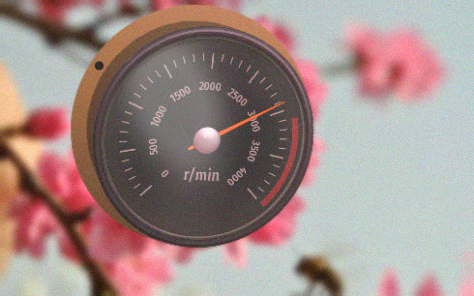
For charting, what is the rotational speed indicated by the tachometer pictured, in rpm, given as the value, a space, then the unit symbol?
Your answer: 2900 rpm
